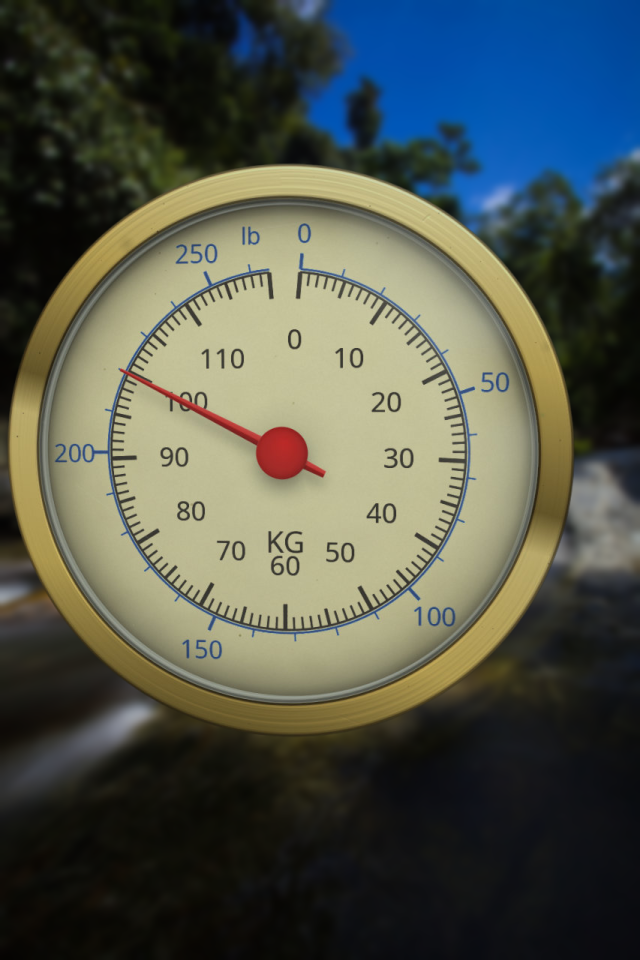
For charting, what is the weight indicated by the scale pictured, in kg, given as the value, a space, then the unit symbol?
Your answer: 100 kg
